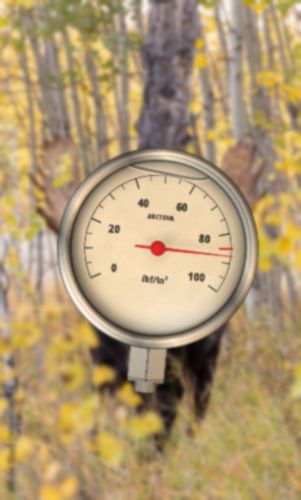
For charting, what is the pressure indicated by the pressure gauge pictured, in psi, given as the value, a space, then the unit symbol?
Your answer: 87.5 psi
